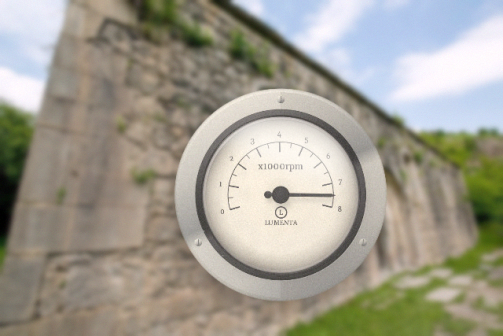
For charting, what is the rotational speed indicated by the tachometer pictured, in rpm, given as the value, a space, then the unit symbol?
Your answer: 7500 rpm
